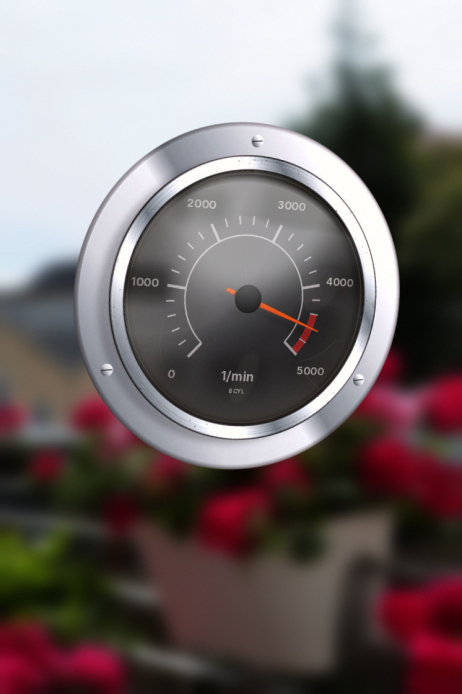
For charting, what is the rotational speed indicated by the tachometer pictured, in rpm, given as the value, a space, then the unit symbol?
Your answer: 4600 rpm
